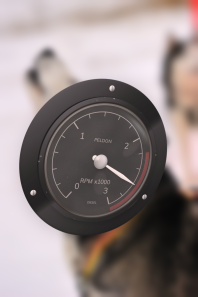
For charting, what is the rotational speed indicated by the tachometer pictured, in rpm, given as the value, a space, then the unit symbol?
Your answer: 2600 rpm
